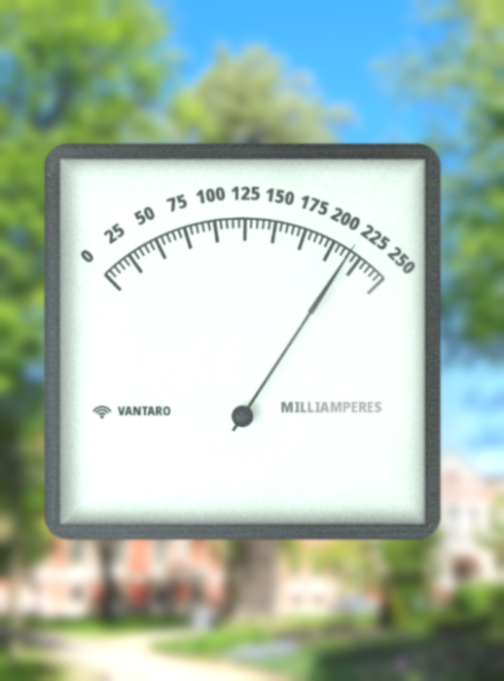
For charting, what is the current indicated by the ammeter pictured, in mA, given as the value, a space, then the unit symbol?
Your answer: 215 mA
